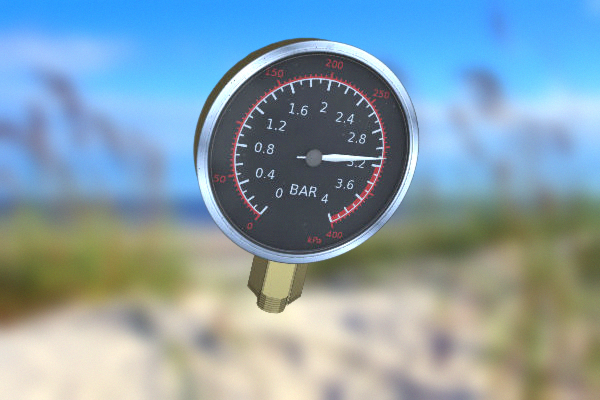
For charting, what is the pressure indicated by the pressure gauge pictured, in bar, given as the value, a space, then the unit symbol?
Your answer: 3.1 bar
